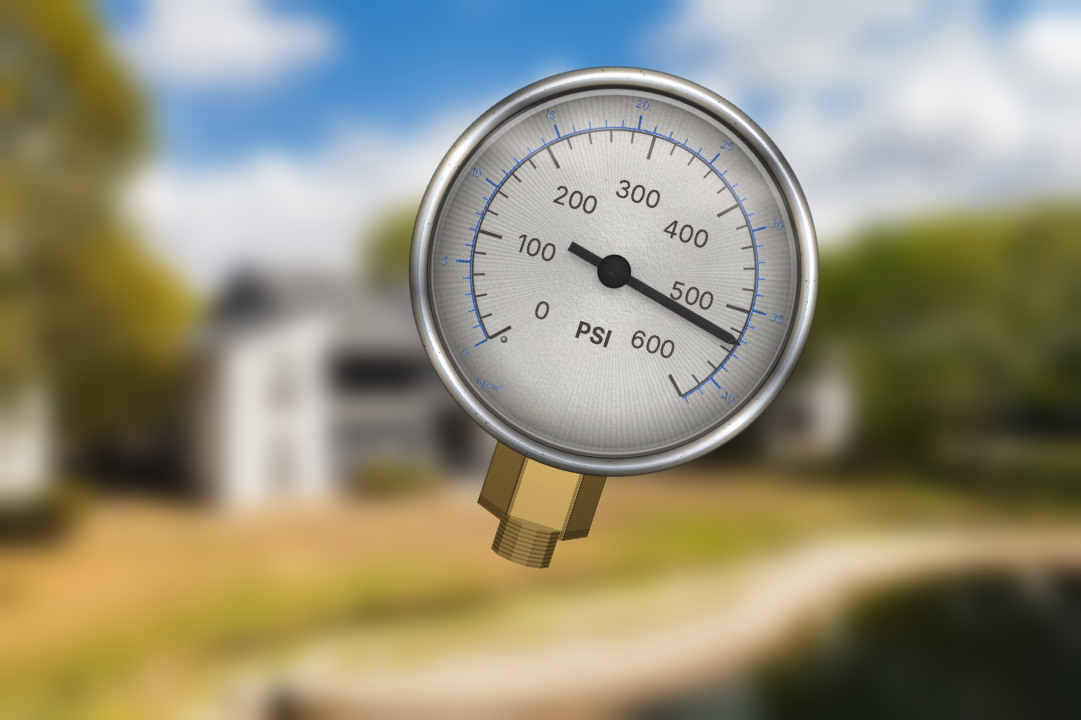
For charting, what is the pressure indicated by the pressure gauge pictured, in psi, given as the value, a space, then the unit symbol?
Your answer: 530 psi
